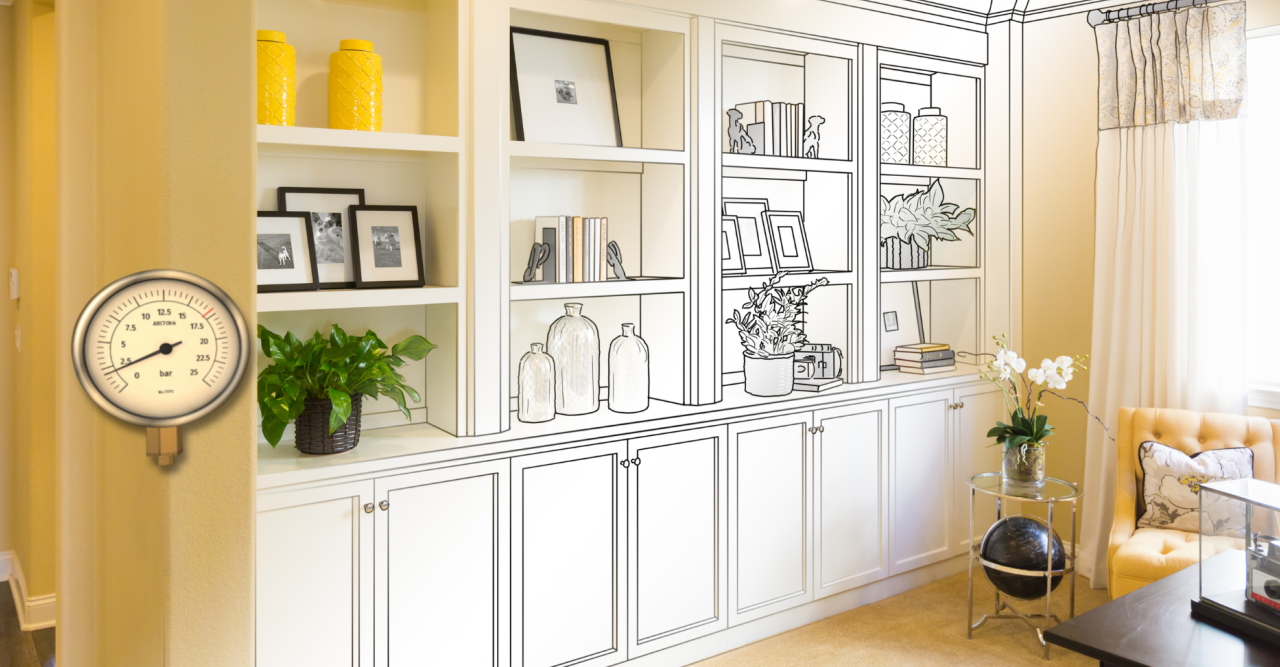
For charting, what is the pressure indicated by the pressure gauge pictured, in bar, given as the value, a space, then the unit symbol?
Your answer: 2 bar
